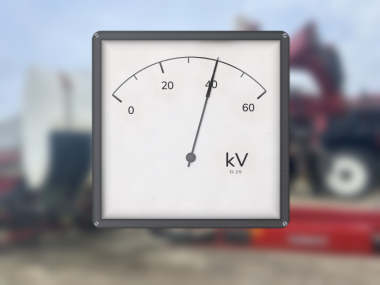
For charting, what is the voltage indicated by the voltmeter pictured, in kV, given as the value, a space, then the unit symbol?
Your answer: 40 kV
